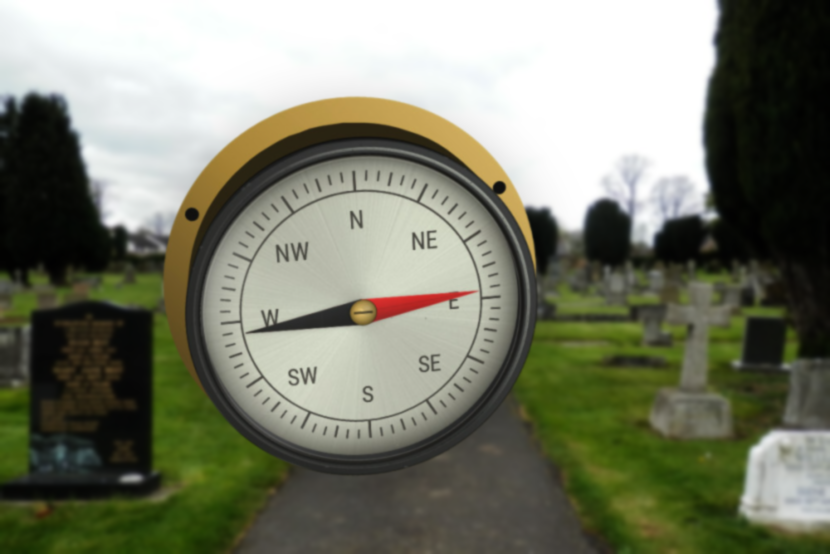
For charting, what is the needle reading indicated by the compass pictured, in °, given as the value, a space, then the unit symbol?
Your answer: 85 °
